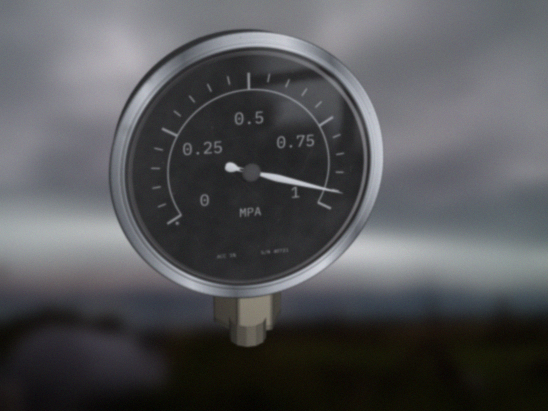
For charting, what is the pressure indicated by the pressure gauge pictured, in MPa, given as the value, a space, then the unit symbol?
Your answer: 0.95 MPa
